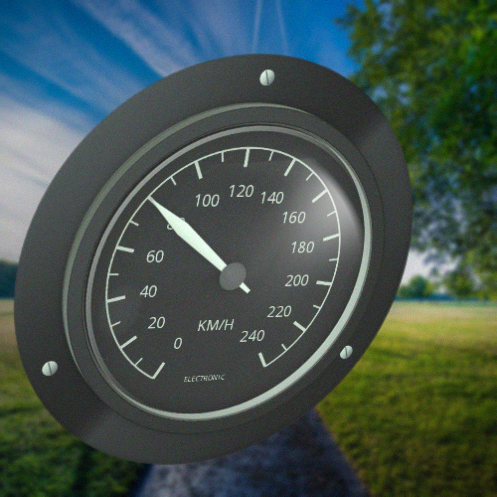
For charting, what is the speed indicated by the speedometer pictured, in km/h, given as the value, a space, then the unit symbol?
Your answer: 80 km/h
